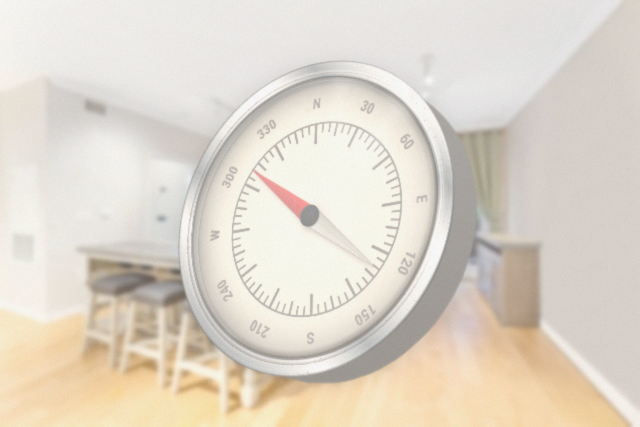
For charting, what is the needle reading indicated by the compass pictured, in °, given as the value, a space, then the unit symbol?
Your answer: 310 °
